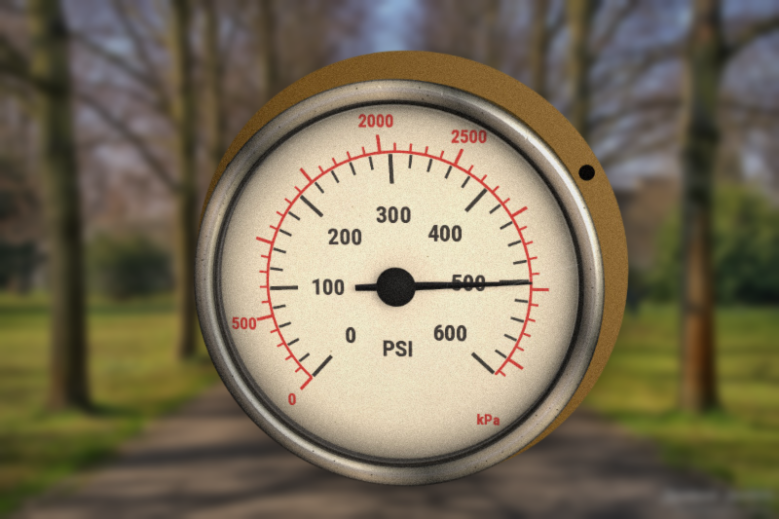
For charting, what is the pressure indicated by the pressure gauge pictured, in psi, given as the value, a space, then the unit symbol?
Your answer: 500 psi
